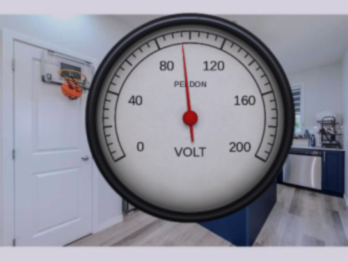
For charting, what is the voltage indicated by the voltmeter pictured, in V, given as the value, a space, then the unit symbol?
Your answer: 95 V
